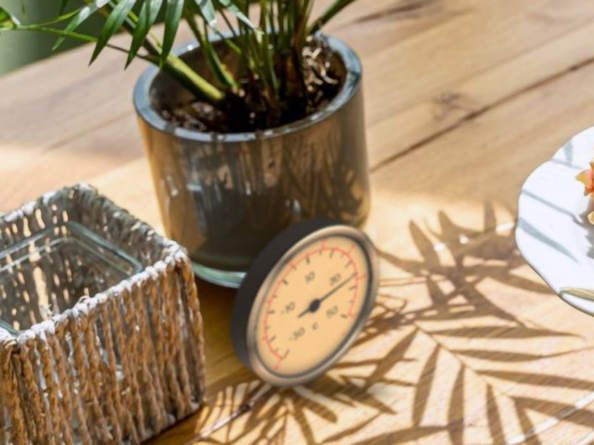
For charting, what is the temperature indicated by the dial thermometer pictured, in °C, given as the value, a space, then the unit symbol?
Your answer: 35 °C
